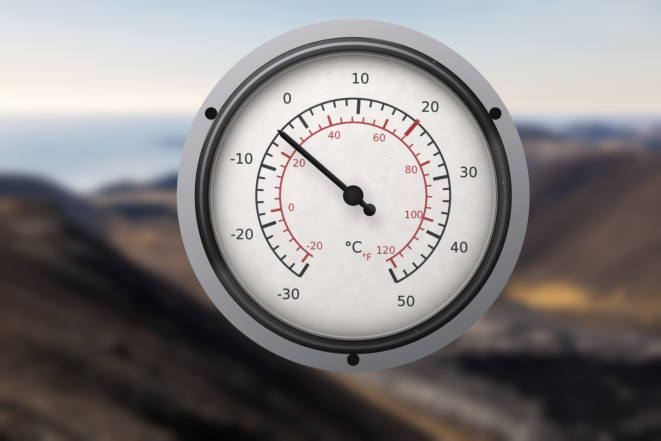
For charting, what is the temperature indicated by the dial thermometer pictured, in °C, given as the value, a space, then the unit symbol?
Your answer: -4 °C
